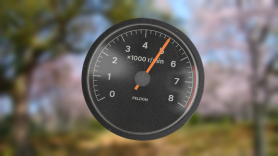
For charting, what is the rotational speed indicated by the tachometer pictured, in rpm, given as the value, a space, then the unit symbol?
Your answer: 5000 rpm
